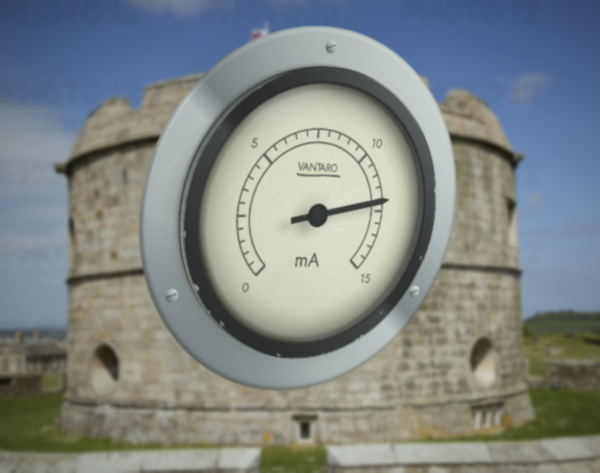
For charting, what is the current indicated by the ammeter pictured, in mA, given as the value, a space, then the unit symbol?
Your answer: 12 mA
